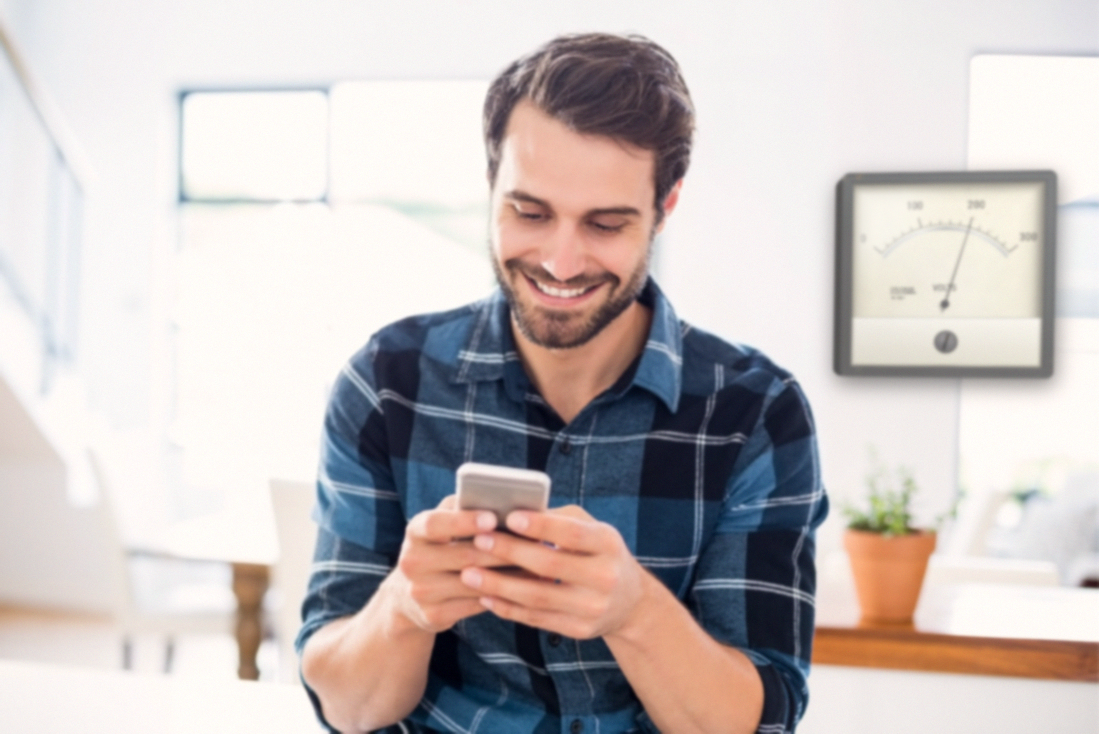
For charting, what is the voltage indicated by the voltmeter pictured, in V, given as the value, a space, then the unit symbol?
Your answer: 200 V
